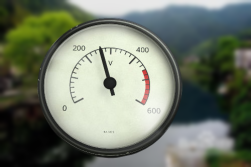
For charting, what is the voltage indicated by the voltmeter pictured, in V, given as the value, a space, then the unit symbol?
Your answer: 260 V
